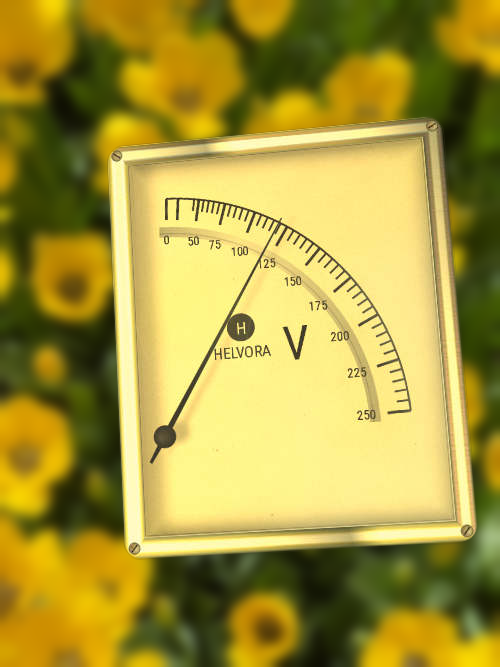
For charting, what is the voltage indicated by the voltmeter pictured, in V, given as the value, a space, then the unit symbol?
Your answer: 120 V
